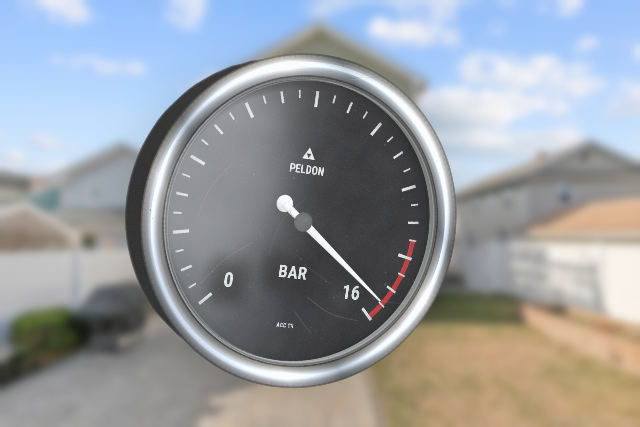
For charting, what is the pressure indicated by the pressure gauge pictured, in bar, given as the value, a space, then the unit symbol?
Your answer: 15.5 bar
